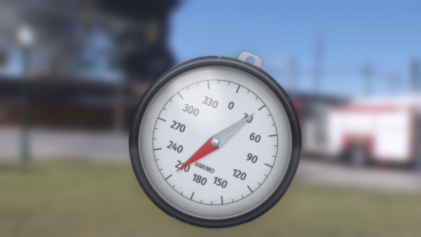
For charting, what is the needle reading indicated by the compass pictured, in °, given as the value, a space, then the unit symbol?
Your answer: 210 °
